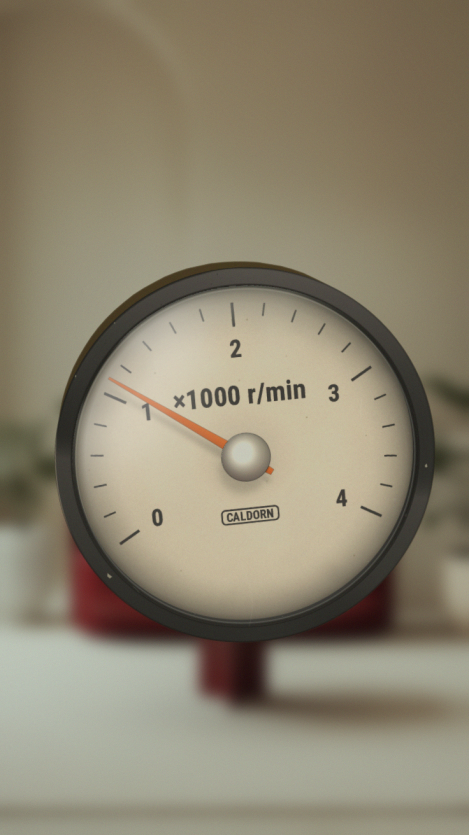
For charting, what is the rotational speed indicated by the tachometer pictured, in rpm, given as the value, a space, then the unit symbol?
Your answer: 1100 rpm
